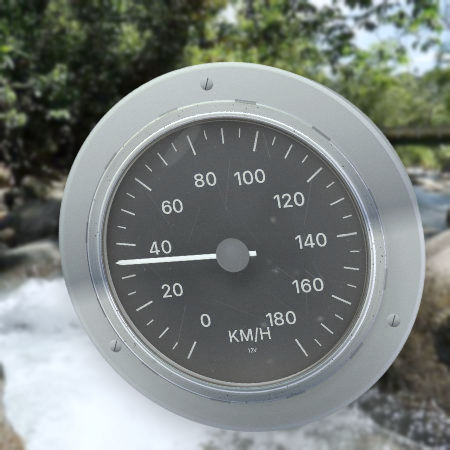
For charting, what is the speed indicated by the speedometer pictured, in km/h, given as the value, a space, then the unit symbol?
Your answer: 35 km/h
